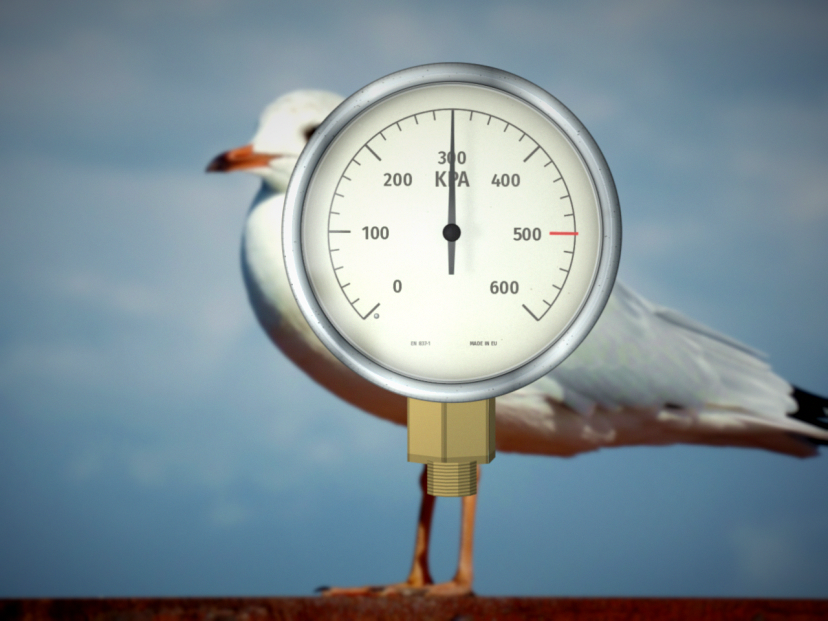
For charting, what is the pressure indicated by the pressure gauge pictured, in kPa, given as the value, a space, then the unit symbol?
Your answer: 300 kPa
